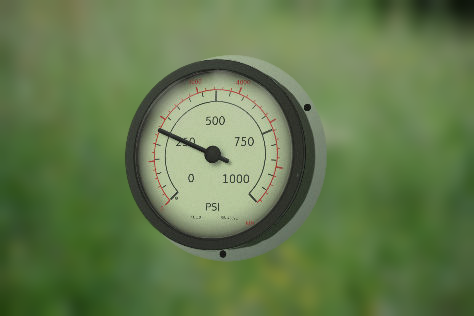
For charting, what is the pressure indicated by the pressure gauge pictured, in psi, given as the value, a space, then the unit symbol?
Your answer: 250 psi
